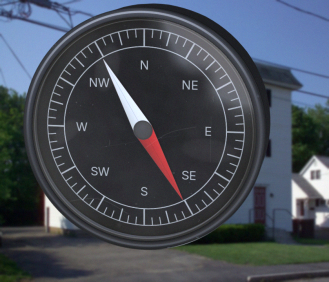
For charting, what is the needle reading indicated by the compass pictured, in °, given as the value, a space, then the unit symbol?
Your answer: 150 °
